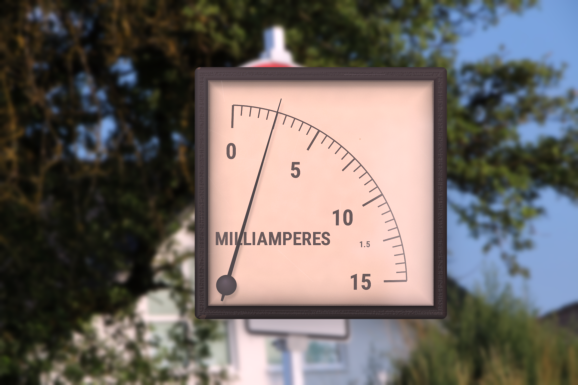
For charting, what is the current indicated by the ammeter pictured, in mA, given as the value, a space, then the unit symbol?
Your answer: 2.5 mA
